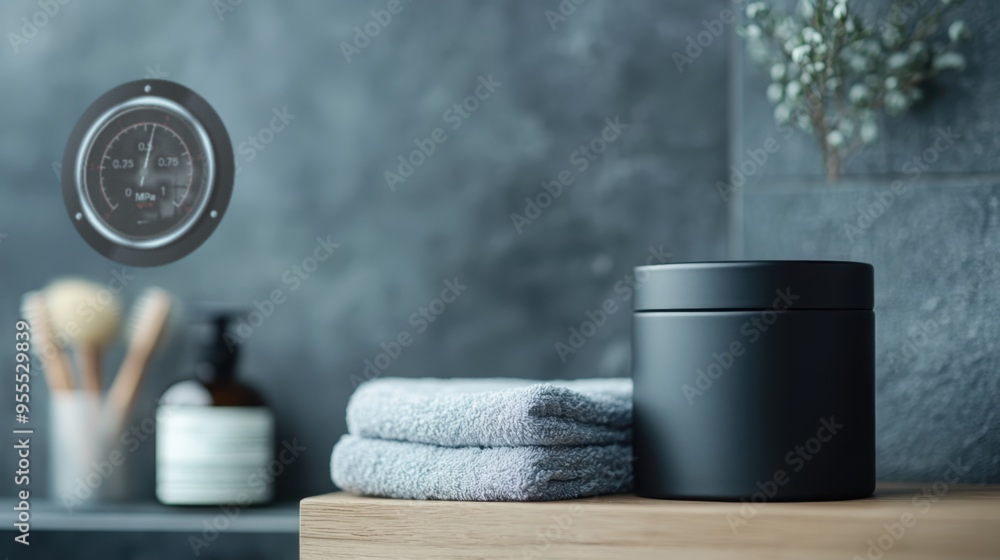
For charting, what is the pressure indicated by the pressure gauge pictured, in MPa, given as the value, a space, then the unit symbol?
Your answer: 0.55 MPa
